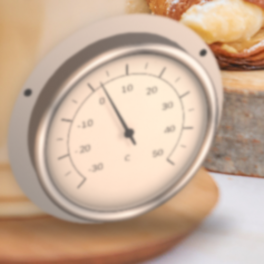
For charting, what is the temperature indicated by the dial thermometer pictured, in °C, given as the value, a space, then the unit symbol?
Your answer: 2.5 °C
